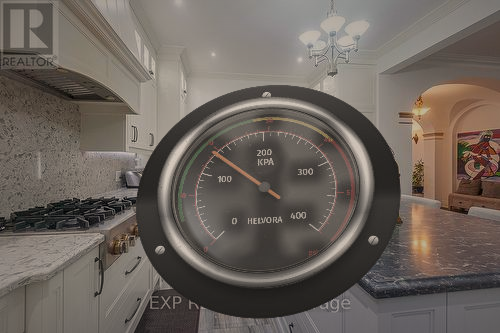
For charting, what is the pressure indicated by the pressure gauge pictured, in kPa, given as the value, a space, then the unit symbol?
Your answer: 130 kPa
